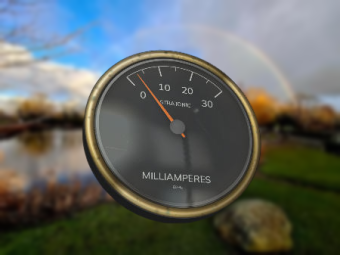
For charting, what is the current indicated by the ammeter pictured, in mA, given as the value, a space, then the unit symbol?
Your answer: 2.5 mA
